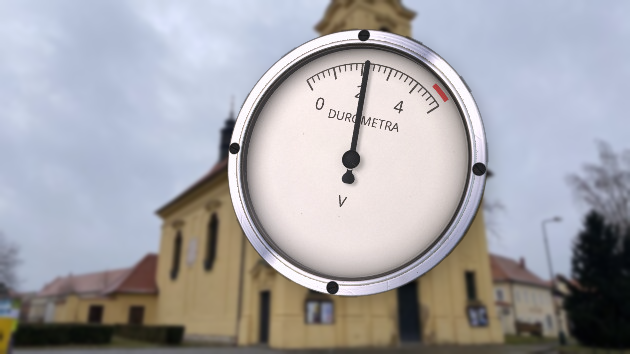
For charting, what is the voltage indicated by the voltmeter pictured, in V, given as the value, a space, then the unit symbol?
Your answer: 2.2 V
